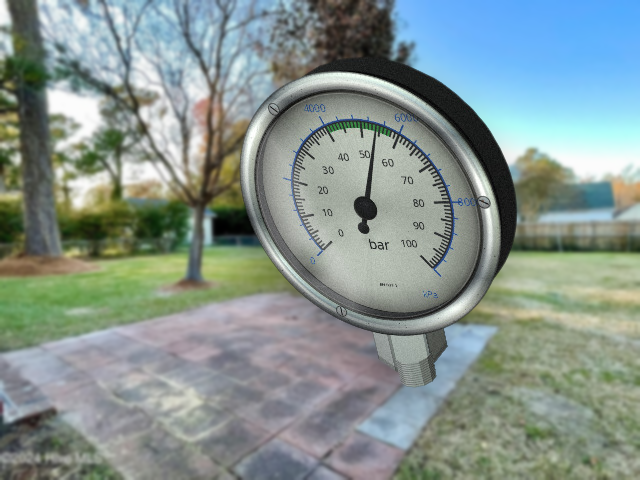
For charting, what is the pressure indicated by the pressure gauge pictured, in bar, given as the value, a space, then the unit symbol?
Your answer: 55 bar
